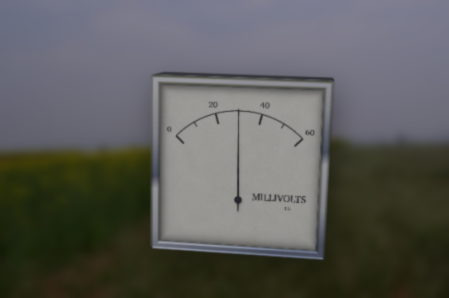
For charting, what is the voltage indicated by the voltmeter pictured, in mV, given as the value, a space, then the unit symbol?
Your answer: 30 mV
